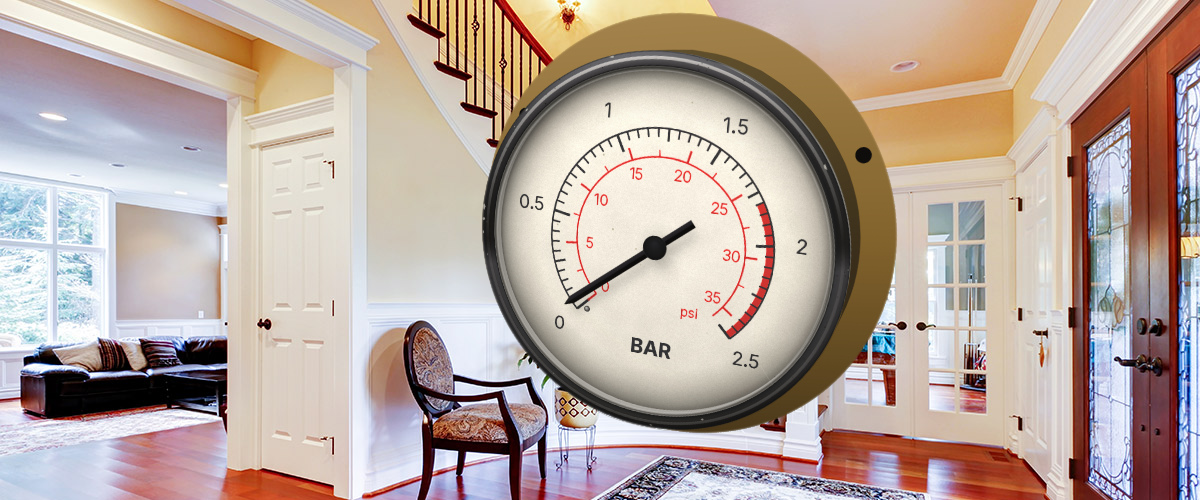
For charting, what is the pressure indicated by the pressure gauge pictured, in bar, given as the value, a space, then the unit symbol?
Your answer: 0.05 bar
